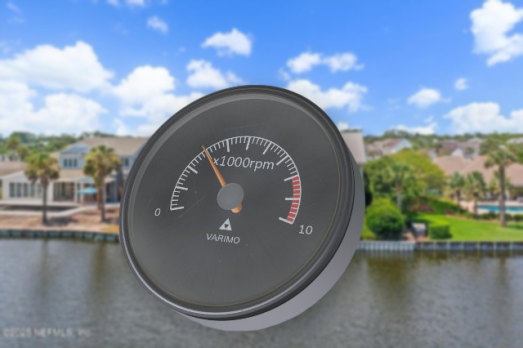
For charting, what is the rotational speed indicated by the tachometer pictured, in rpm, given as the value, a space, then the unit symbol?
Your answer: 3000 rpm
